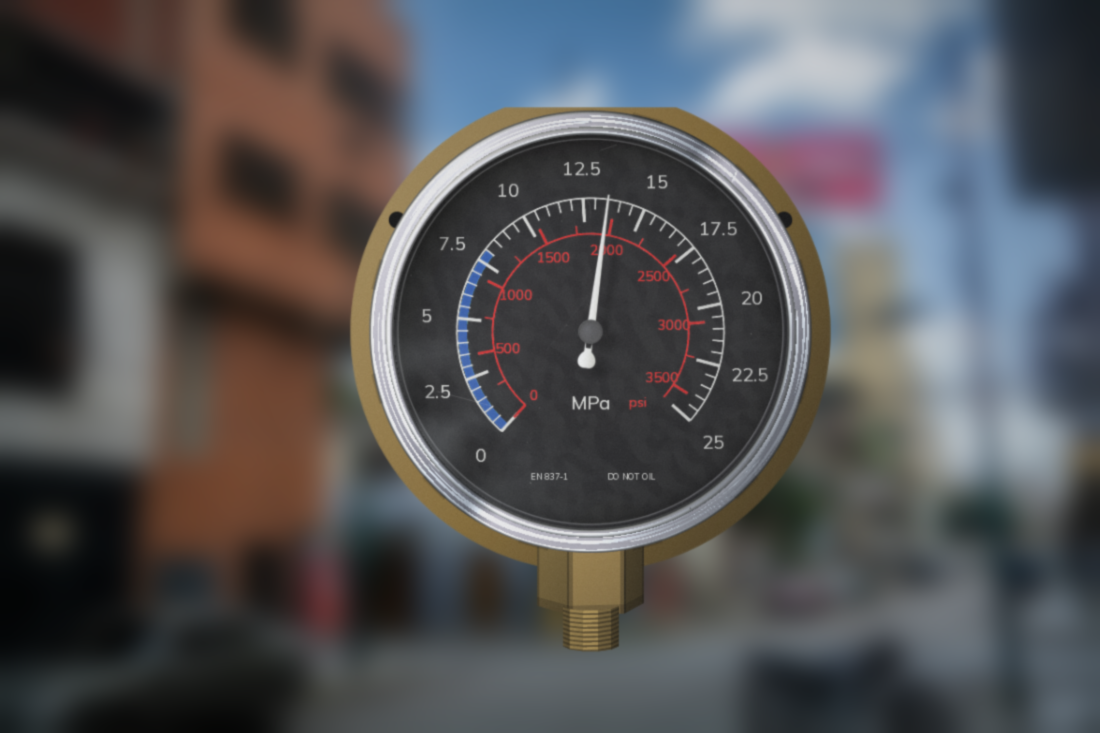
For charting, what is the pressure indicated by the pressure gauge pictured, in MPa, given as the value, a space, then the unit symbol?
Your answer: 13.5 MPa
